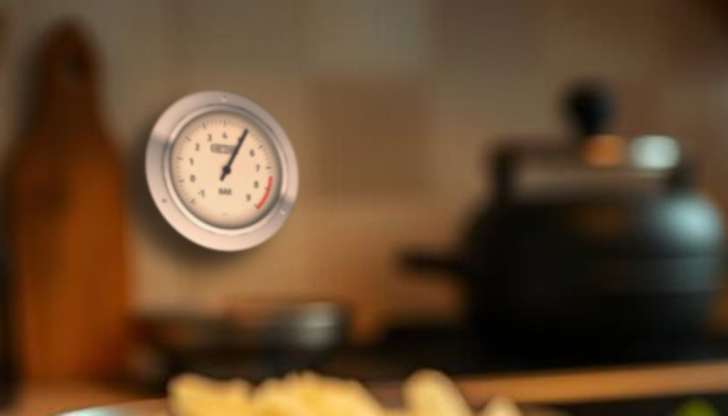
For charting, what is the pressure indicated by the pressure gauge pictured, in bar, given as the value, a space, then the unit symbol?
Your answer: 5 bar
